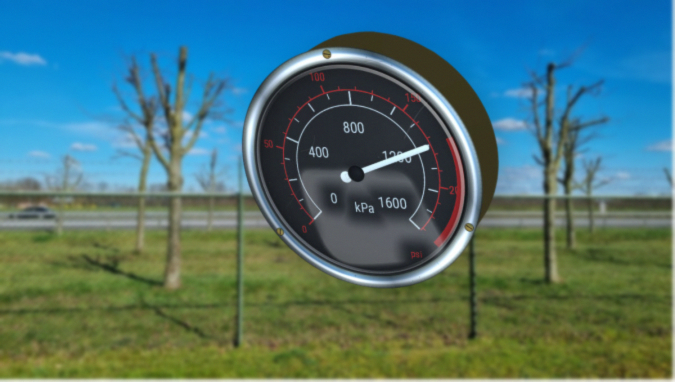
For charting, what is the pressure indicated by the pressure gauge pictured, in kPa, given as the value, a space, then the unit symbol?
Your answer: 1200 kPa
